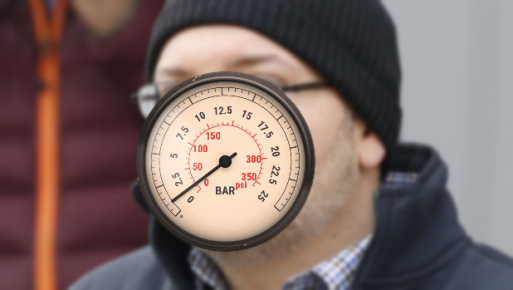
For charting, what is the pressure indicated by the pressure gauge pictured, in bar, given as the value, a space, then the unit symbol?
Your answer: 1 bar
